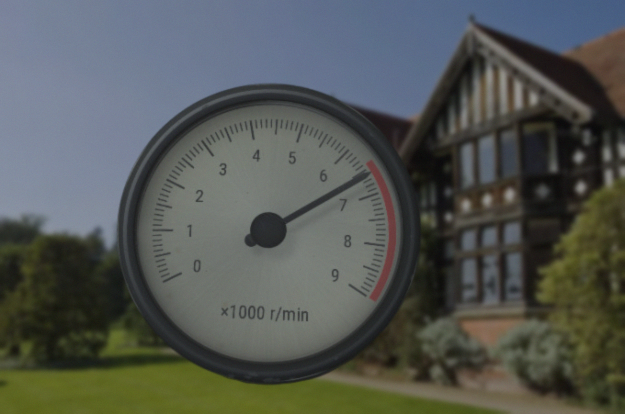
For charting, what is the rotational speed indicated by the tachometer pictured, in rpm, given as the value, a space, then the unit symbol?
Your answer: 6600 rpm
